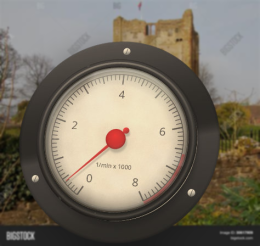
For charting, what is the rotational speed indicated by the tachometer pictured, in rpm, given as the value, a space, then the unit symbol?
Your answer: 400 rpm
